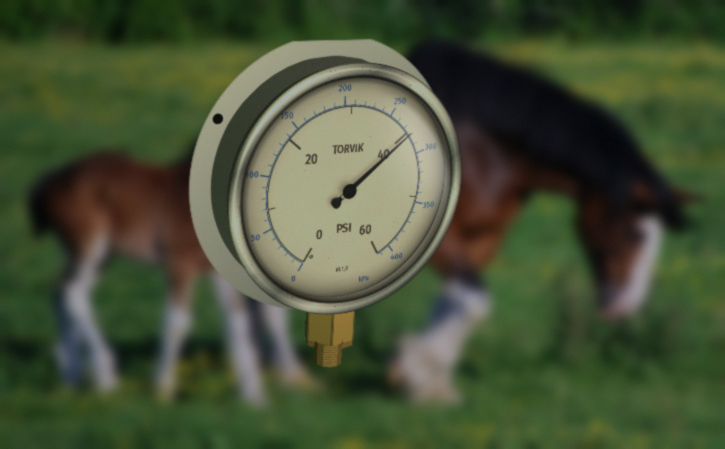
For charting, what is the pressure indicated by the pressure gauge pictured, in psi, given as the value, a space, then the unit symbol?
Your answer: 40 psi
